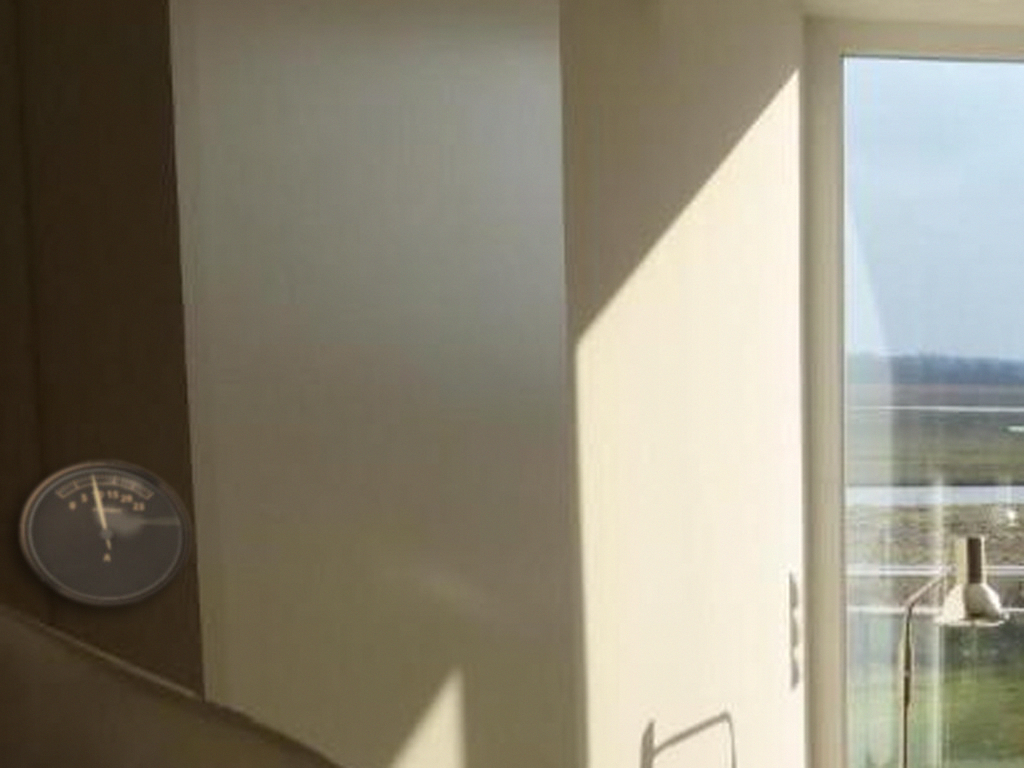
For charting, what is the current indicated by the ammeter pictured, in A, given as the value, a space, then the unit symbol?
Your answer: 10 A
